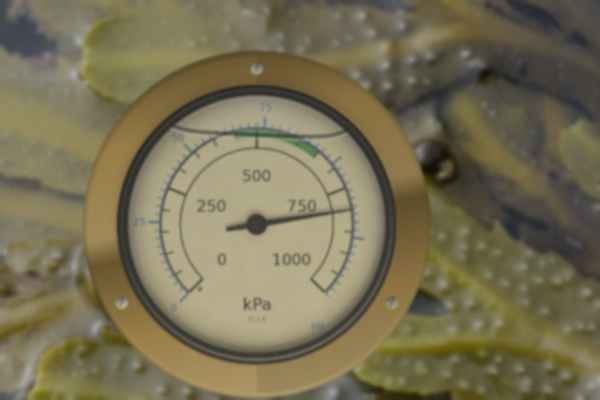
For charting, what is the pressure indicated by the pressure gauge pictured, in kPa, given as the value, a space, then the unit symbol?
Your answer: 800 kPa
